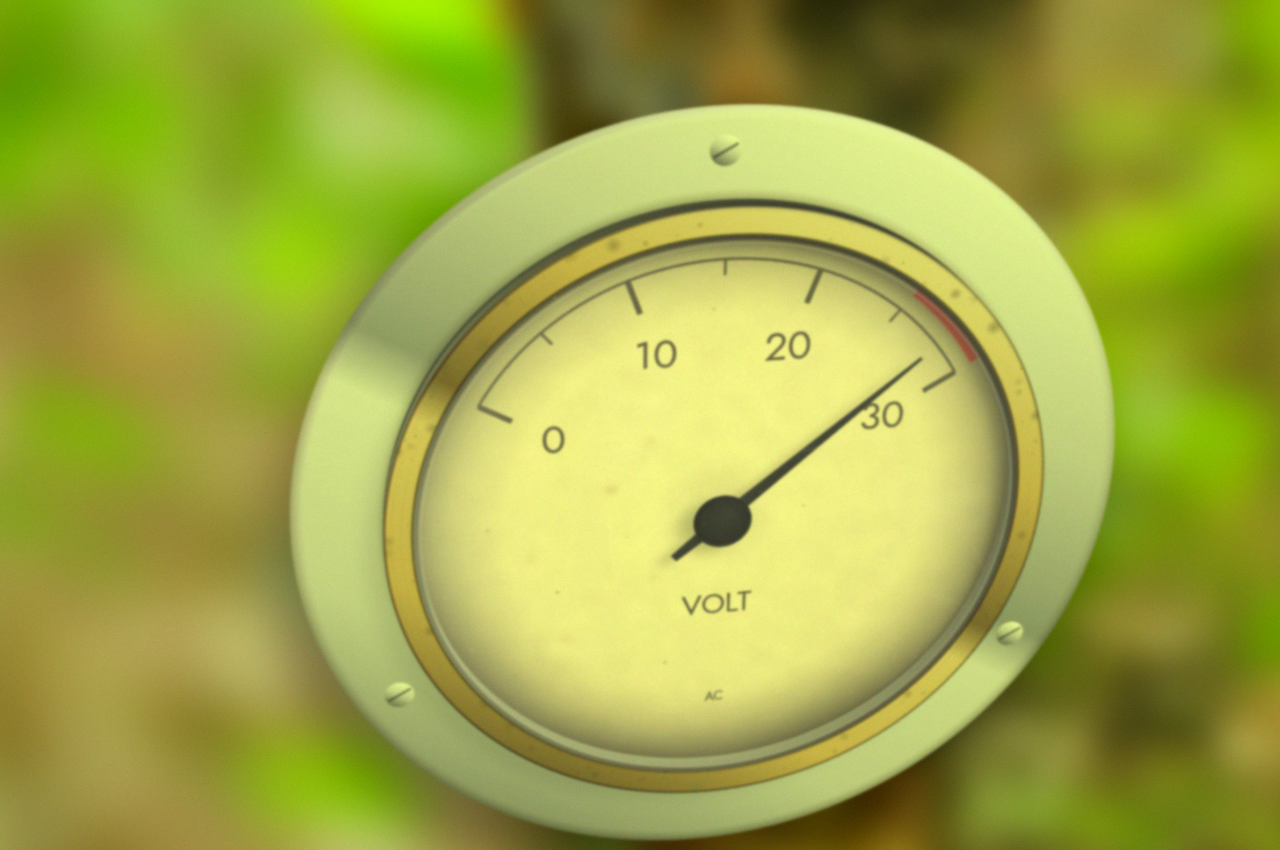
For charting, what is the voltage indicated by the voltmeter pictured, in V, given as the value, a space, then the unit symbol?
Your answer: 27.5 V
